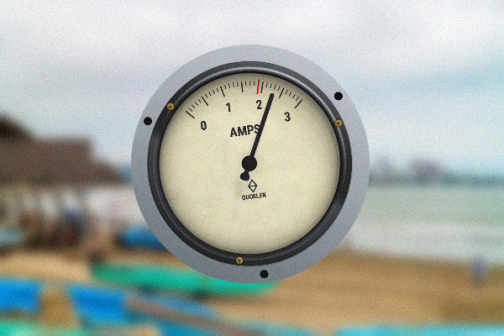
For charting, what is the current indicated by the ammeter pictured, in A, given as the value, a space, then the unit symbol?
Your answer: 2.3 A
